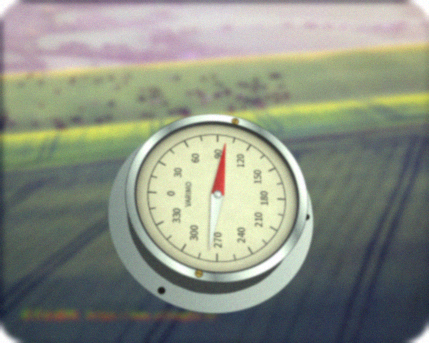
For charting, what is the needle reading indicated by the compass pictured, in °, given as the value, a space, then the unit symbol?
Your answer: 97.5 °
